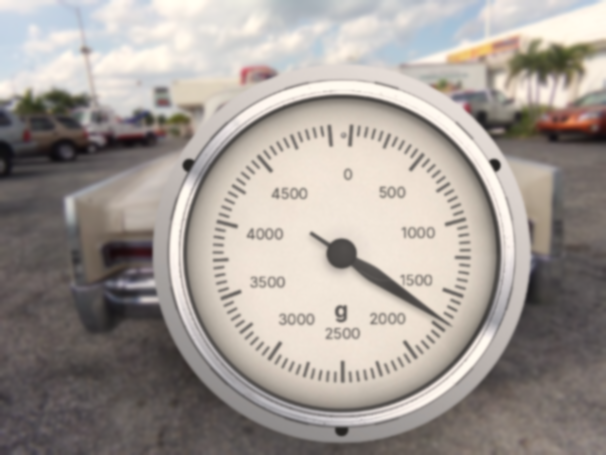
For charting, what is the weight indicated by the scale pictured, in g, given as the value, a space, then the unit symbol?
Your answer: 1700 g
